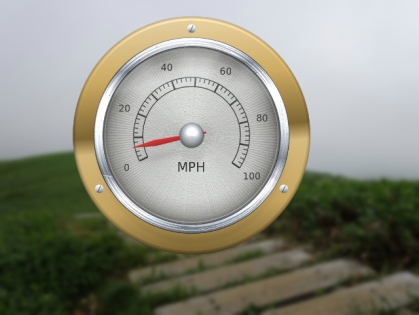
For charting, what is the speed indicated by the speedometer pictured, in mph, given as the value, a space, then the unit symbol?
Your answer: 6 mph
